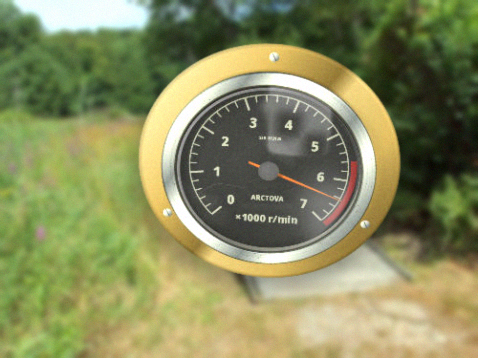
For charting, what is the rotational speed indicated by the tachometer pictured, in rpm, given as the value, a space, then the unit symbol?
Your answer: 6400 rpm
